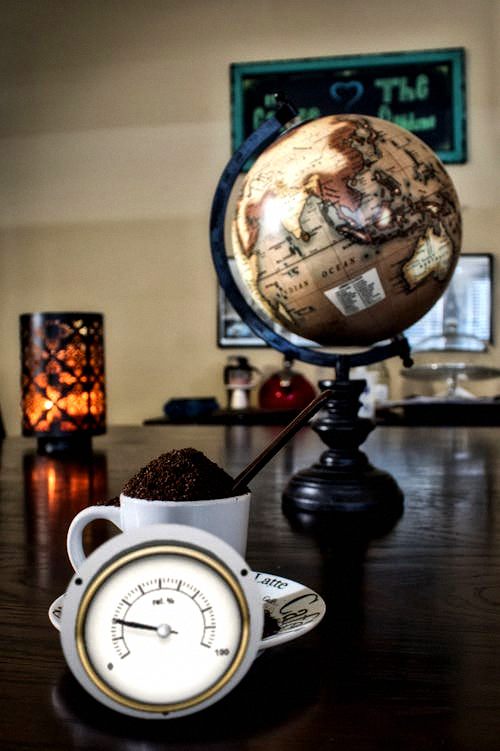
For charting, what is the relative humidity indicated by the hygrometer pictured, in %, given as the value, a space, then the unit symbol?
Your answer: 20 %
